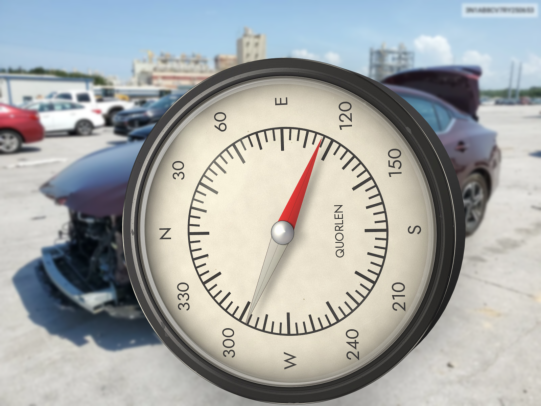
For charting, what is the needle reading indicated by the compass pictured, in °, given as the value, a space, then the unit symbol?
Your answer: 115 °
